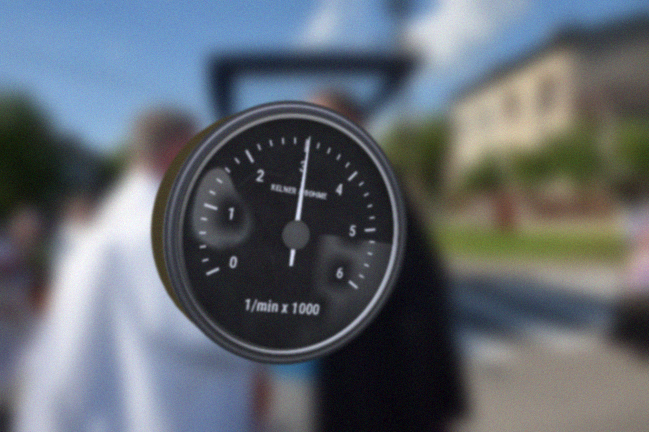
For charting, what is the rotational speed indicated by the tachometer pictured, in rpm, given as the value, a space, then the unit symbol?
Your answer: 3000 rpm
